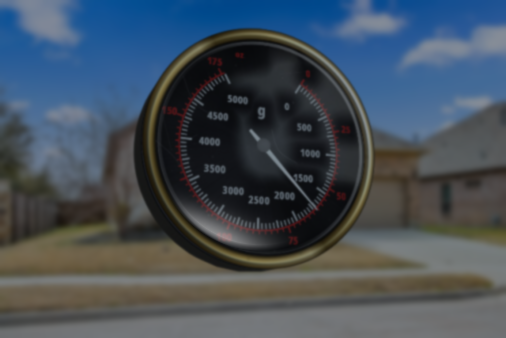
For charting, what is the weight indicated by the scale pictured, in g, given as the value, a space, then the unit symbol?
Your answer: 1750 g
